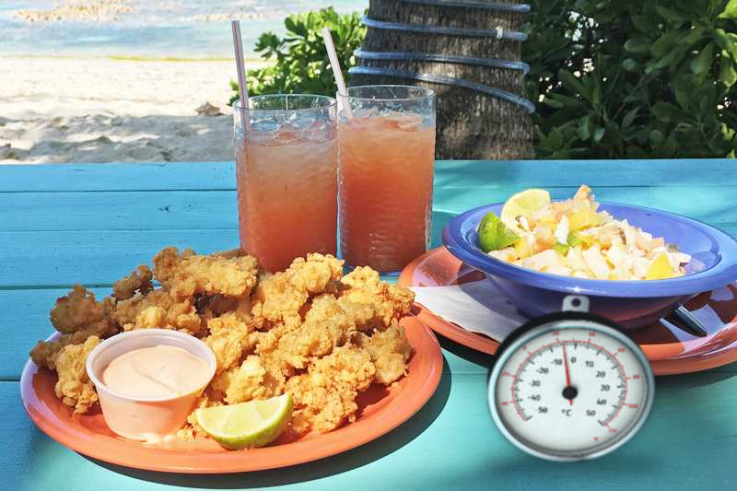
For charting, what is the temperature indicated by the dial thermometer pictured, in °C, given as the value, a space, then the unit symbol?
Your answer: -5 °C
